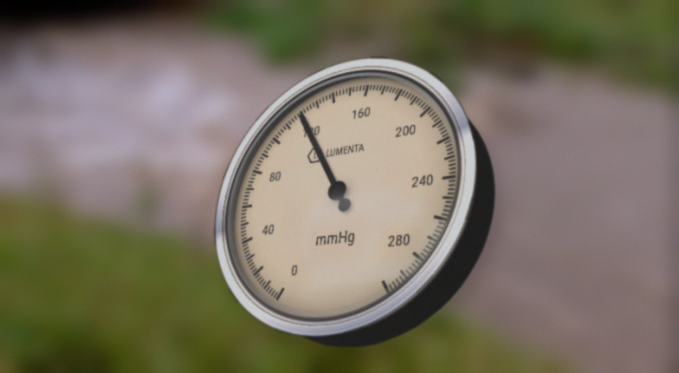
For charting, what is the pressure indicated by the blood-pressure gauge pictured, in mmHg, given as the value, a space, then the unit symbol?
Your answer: 120 mmHg
